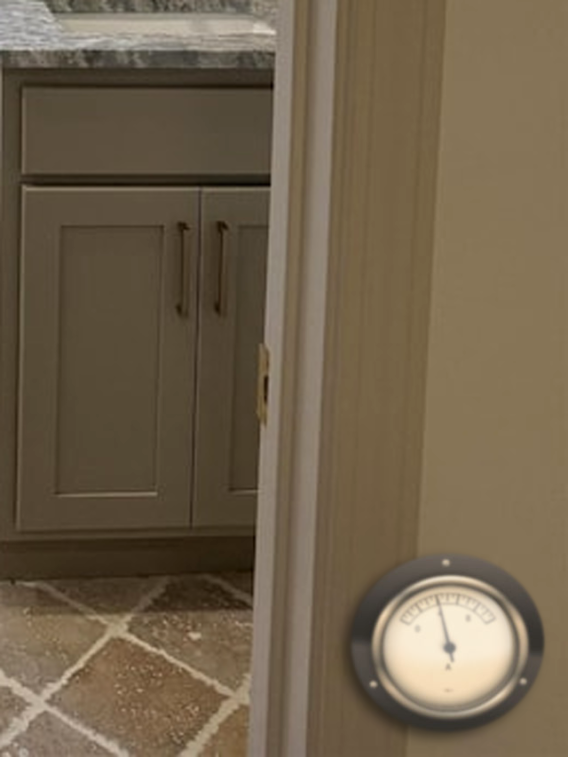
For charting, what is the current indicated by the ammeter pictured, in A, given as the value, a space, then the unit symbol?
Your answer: 4 A
